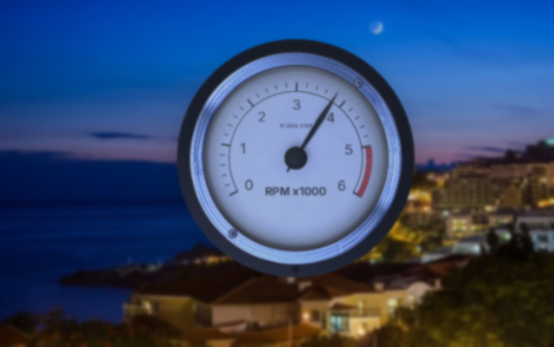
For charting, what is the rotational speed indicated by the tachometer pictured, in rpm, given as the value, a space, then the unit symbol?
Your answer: 3800 rpm
